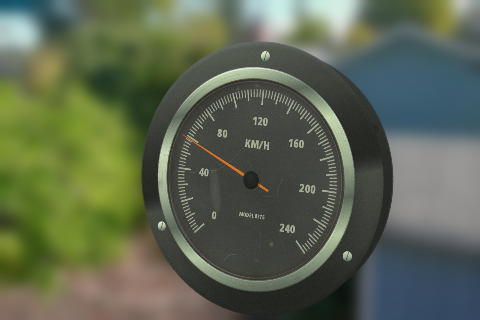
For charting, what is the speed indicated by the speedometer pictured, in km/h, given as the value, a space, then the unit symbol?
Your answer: 60 km/h
